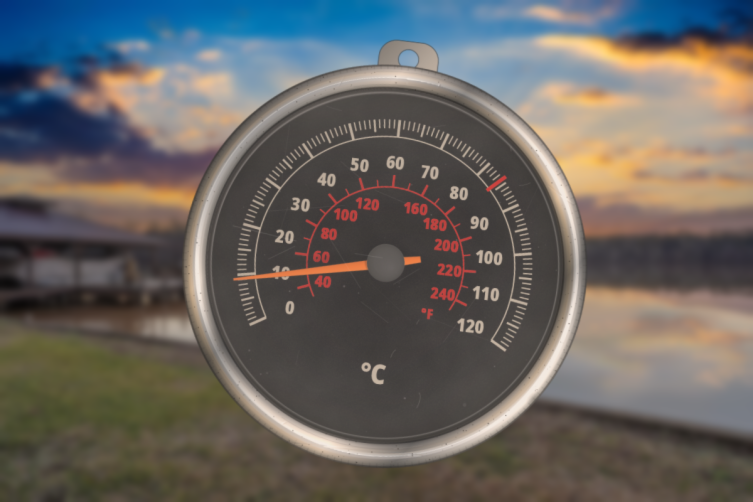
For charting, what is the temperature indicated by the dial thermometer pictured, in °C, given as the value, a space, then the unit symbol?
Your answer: 9 °C
